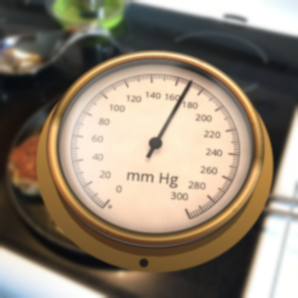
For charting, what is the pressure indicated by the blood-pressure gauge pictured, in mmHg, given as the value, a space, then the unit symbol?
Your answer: 170 mmHg
